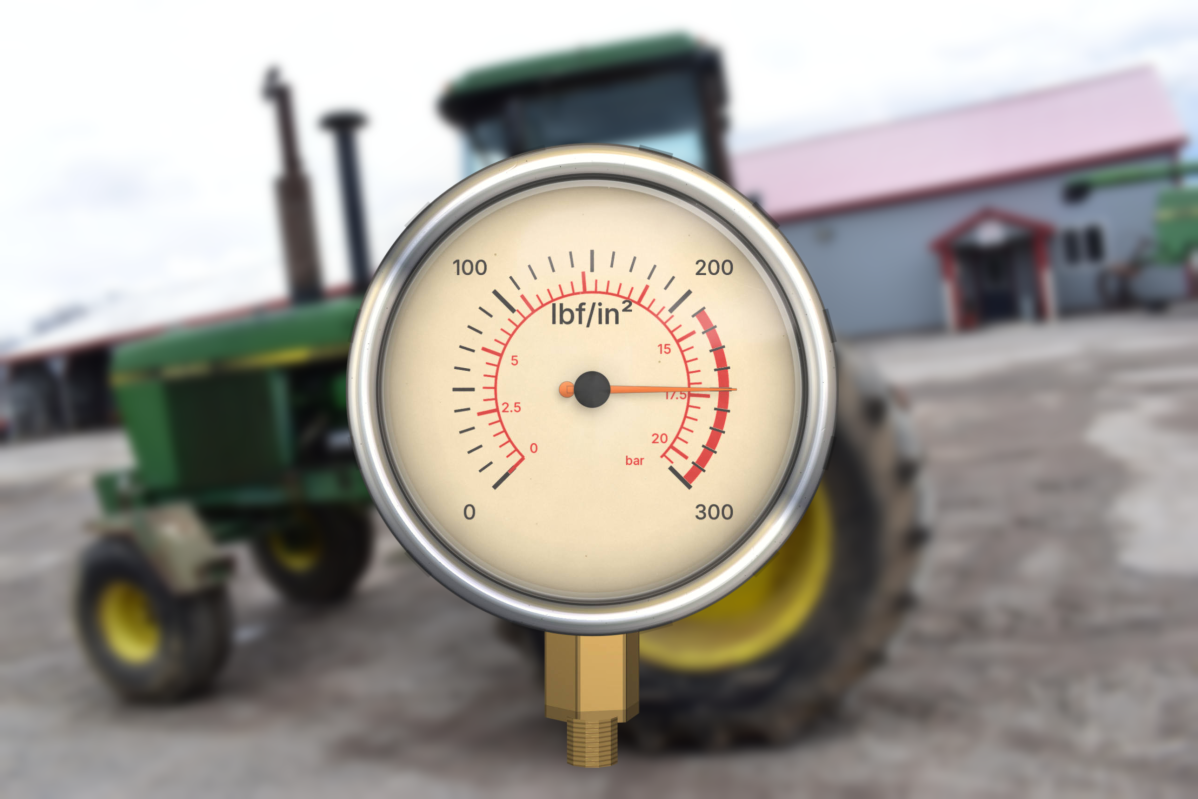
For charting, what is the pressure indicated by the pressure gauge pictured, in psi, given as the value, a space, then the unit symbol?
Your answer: 250 psi
